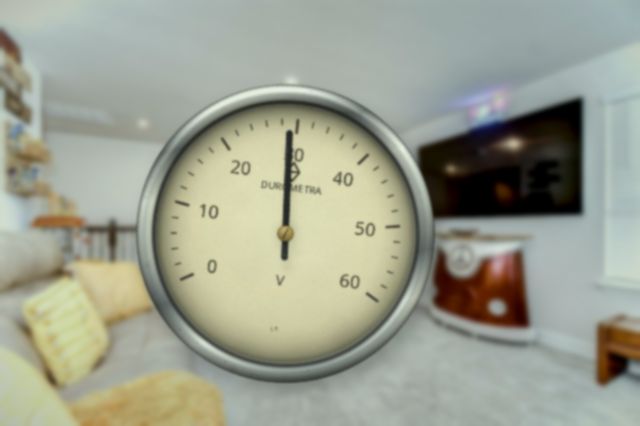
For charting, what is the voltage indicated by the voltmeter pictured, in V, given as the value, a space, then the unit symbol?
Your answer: 29 V
